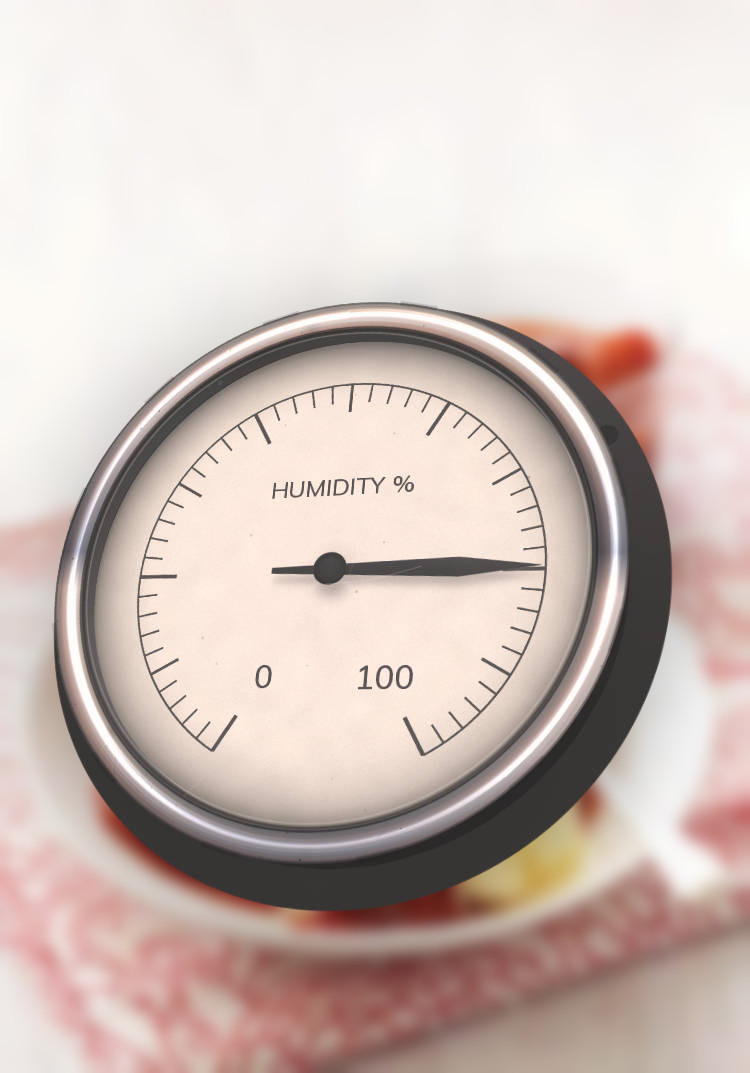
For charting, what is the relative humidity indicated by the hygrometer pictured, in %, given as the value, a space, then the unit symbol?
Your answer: 80 %
